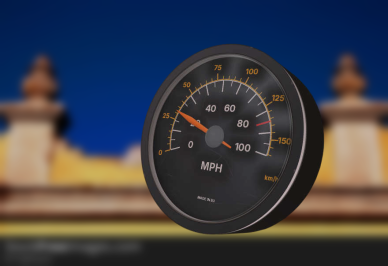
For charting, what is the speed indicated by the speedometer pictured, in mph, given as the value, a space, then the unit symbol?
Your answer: 20 mph
